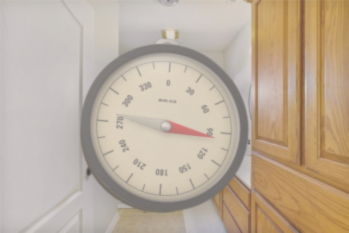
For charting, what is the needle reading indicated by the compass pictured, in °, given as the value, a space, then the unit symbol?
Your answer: 97.5 °
